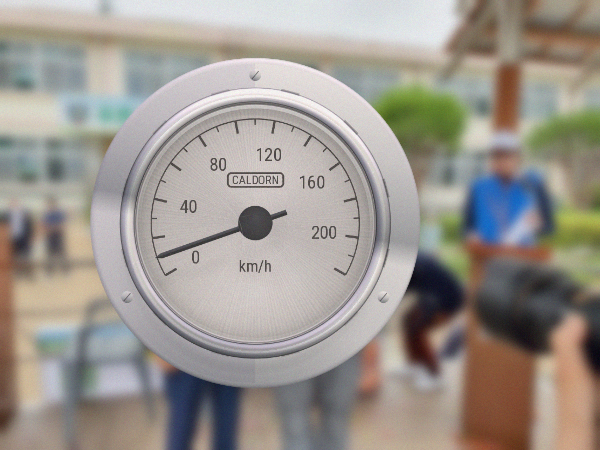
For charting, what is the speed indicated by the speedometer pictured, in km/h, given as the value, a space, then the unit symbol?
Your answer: 10 km/h
